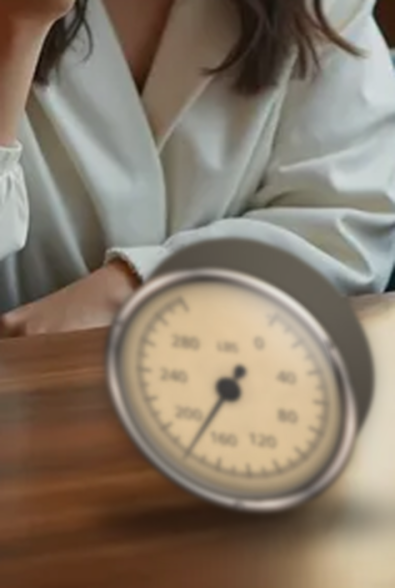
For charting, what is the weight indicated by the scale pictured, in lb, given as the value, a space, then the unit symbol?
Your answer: 180 lb
